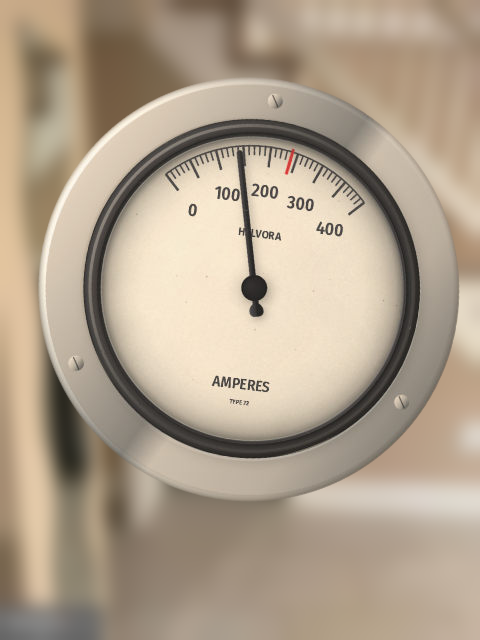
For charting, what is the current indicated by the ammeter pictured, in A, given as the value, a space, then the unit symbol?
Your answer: 140 A
